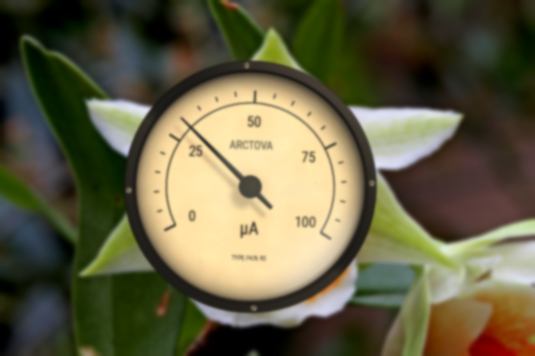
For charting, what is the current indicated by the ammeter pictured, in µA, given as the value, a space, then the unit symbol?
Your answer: 30 µA
